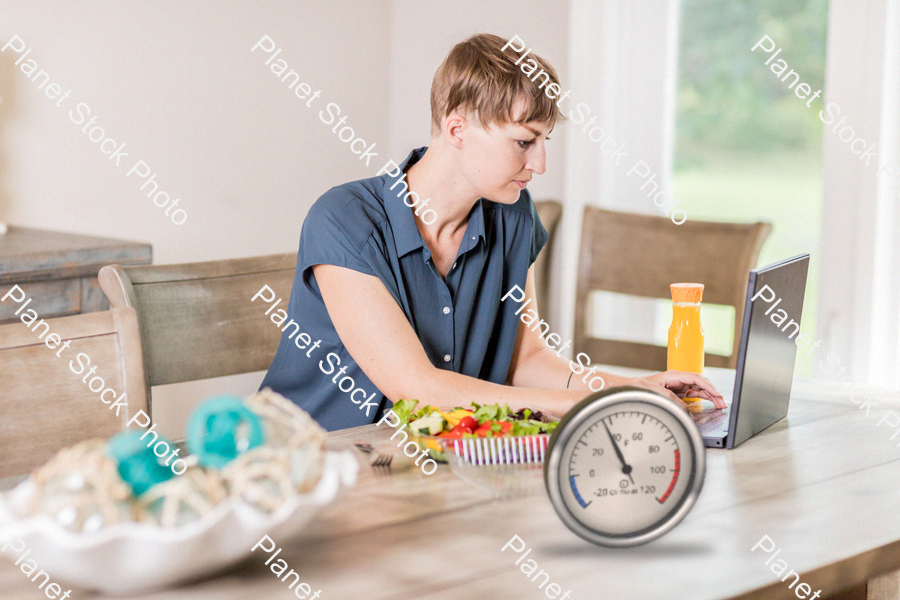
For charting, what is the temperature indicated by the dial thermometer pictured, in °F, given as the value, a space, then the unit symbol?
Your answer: 36 °F
